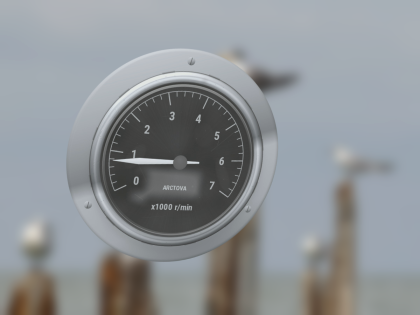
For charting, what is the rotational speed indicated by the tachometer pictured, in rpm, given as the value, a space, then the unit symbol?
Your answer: 800 rpm
